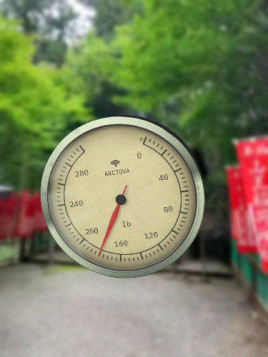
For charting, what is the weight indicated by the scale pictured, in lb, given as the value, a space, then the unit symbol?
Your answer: 180 lb
